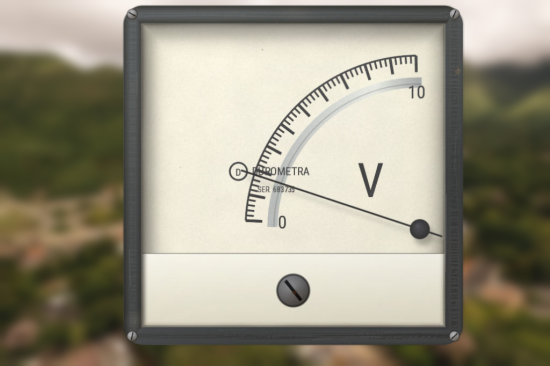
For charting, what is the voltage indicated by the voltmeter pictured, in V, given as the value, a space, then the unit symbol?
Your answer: 1.8 V
